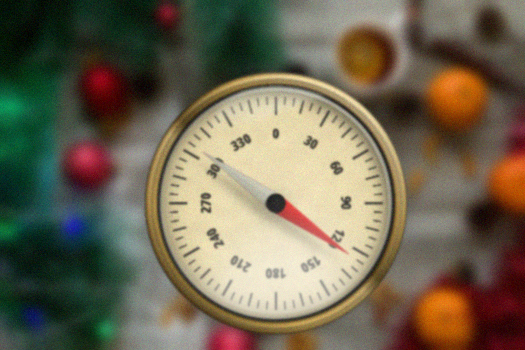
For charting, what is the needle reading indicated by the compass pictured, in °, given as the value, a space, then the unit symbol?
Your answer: 125 °
